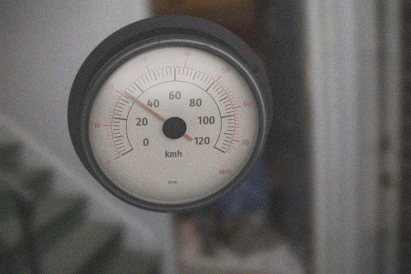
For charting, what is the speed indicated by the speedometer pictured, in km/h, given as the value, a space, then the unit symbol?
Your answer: 34 km/h
